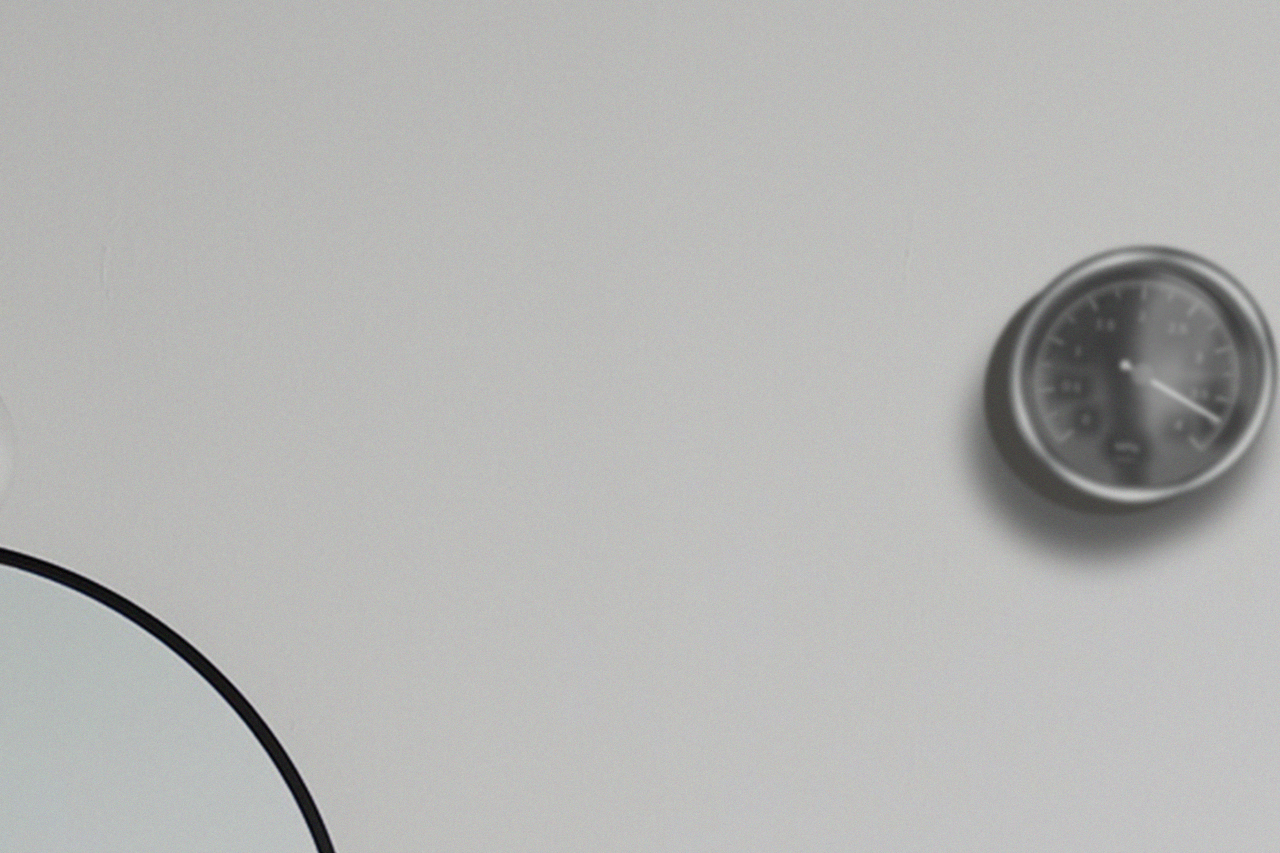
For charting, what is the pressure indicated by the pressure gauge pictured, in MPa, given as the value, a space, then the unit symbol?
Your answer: 3.75 MPa
